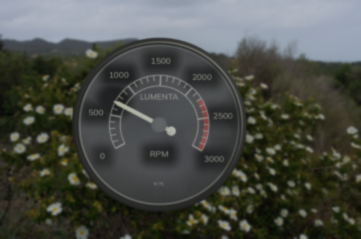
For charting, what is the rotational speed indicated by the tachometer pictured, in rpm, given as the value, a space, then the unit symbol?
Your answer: 700 rpm
